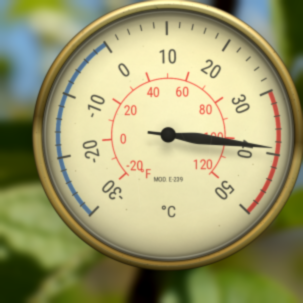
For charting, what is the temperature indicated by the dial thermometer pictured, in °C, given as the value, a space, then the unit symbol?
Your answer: 39 °C
